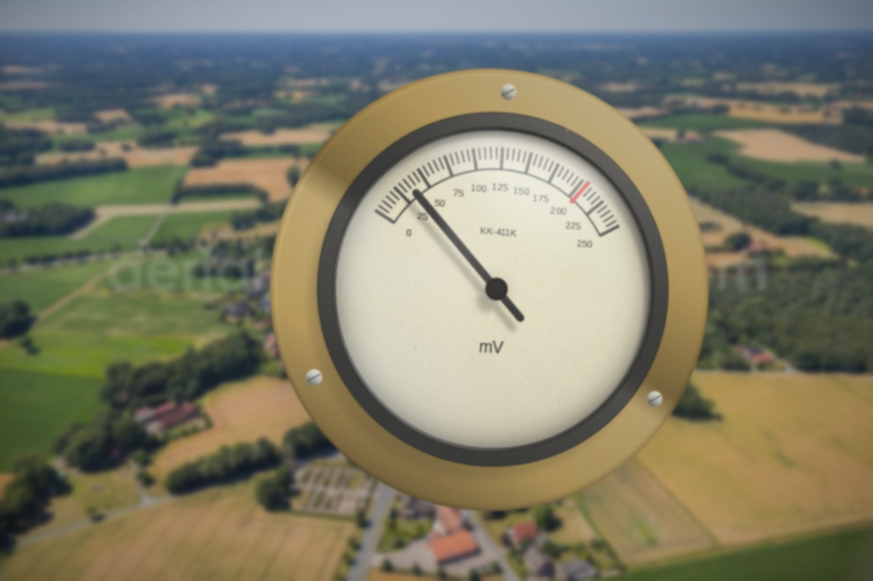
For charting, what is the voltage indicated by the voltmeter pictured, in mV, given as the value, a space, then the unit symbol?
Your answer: 35 mV
